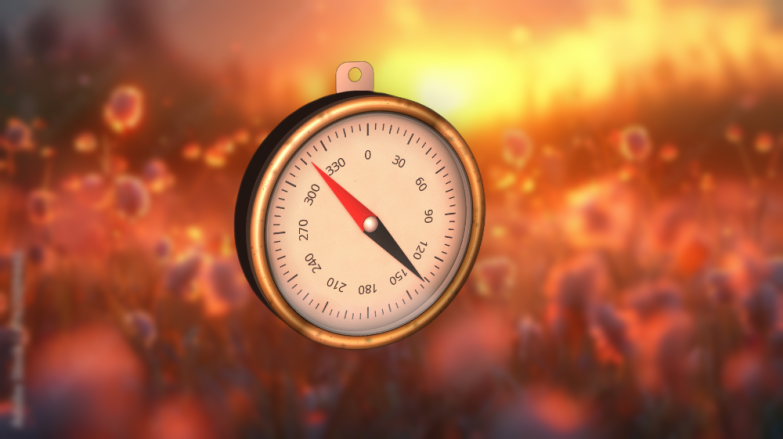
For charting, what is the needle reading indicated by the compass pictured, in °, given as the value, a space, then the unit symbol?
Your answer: 317.5 °
